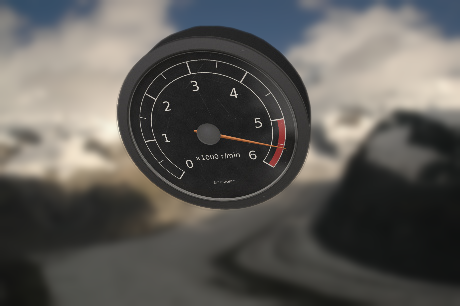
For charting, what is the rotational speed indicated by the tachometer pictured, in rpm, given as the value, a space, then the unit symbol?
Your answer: 5500 rpm
